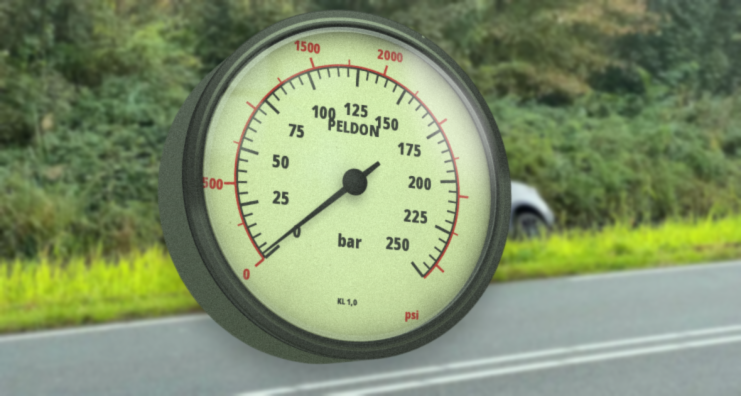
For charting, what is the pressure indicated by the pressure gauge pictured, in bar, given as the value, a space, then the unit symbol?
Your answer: 2.5 bar
